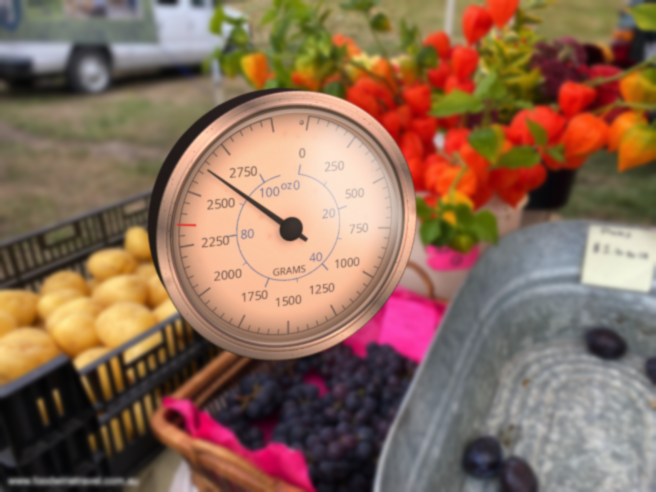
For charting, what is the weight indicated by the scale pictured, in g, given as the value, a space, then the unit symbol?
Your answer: 2625 g
